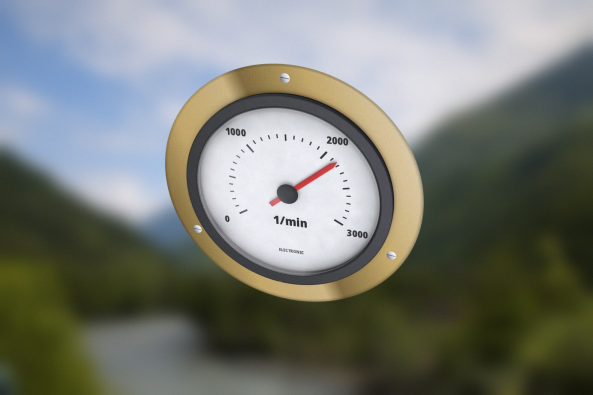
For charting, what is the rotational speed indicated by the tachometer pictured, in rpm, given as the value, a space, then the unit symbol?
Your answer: 2150 rpm
